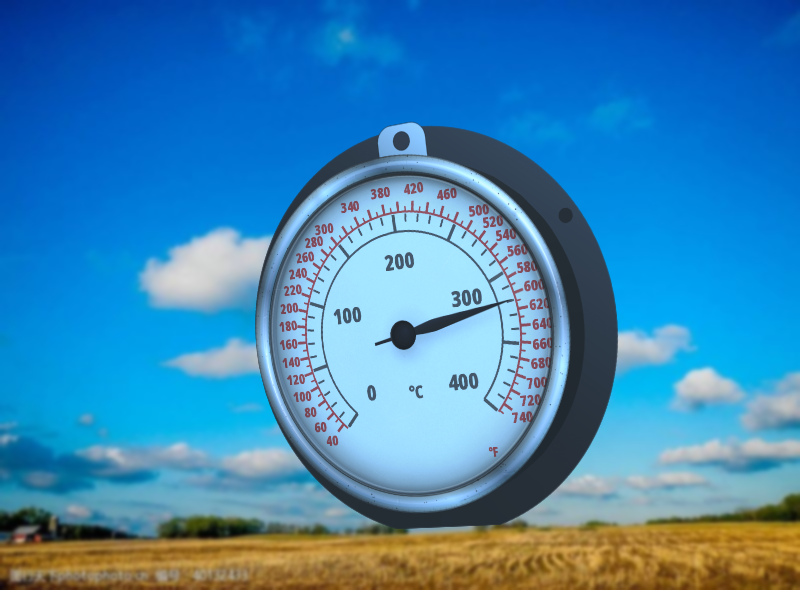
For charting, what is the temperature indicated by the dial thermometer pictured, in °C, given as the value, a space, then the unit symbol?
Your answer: 320 °C
